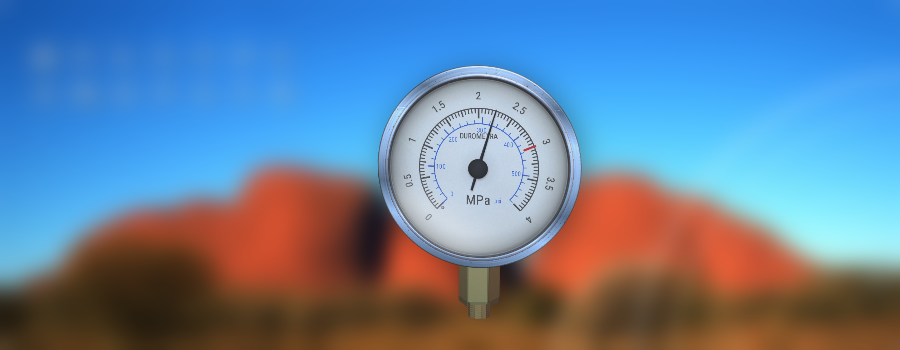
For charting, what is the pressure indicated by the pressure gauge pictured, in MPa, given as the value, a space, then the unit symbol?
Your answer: 2.25 MPa
